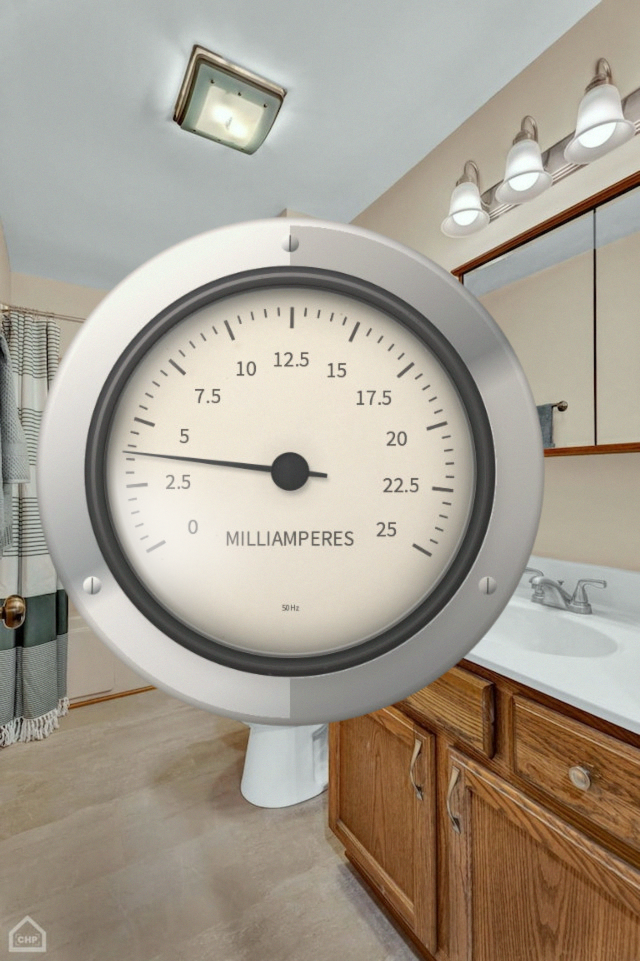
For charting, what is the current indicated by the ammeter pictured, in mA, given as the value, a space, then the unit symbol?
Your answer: 3.75 mA
